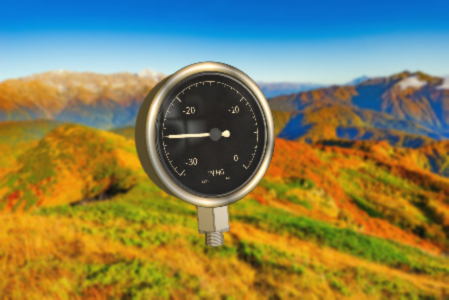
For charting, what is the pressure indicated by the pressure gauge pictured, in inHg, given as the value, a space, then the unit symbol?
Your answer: -25 inHg
